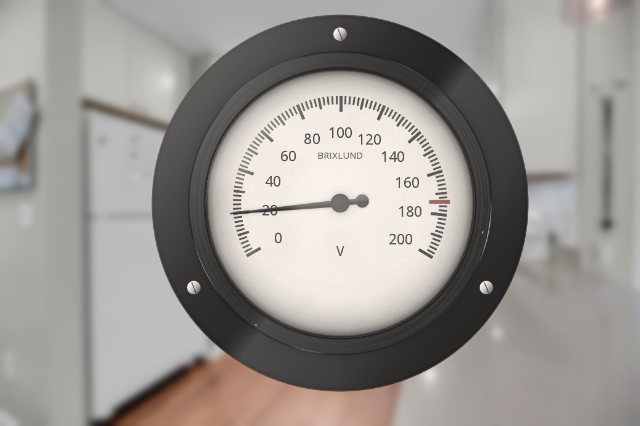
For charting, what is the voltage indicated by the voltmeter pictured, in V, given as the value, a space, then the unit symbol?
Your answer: 20 V
